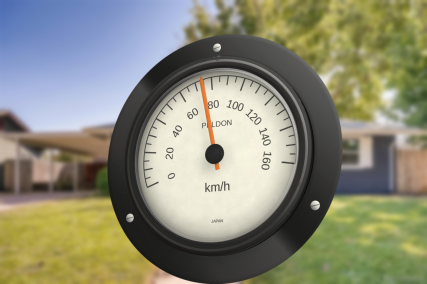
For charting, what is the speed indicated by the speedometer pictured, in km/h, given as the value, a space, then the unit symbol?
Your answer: 75 km/h
